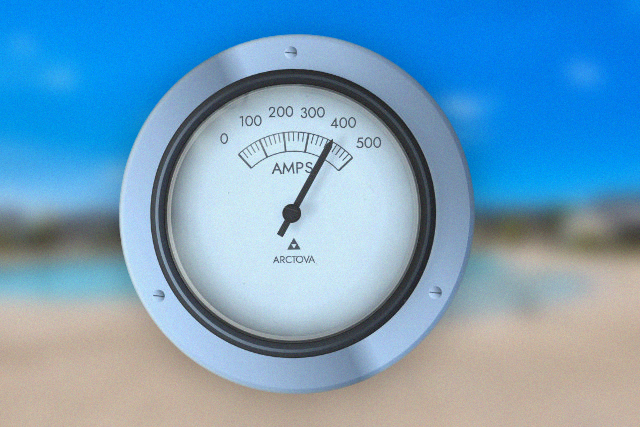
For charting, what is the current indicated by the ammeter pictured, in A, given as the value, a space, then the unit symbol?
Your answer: 400 A
